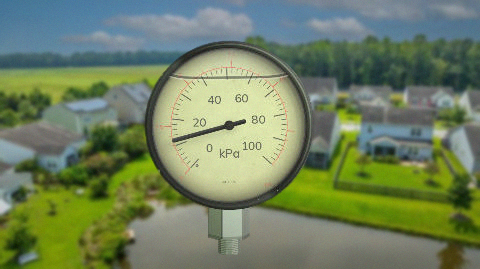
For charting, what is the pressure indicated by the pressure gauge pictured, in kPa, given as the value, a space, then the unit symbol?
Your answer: 12 kPa
